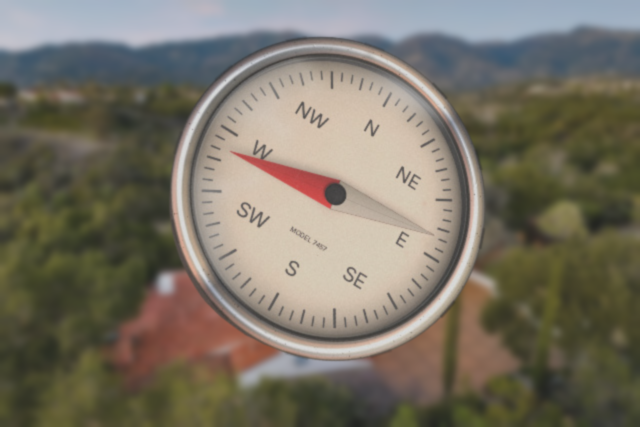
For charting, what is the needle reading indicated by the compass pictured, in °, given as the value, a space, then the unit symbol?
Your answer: 260 °
